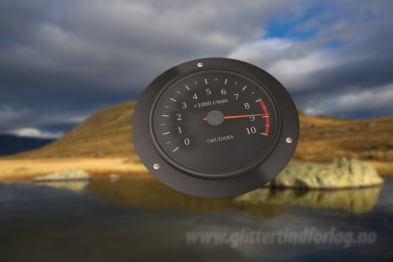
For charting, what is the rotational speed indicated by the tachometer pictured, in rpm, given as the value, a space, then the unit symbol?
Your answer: 9000 rpm
